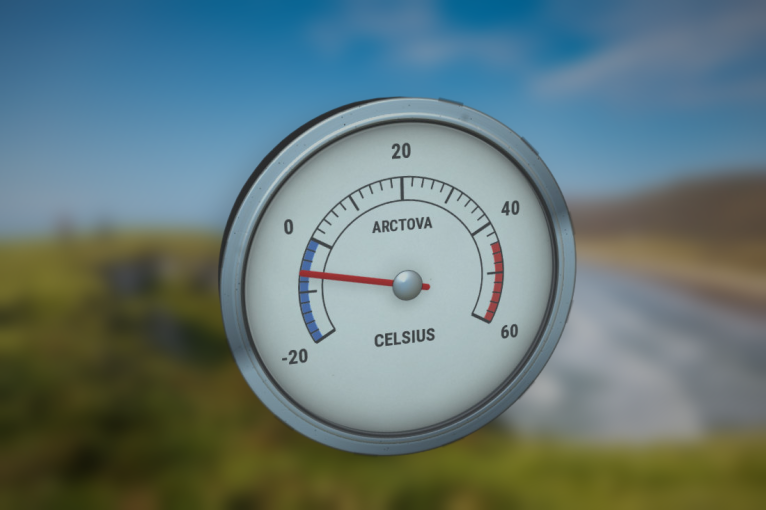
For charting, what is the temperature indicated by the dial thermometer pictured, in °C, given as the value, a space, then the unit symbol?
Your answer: -6 °C
